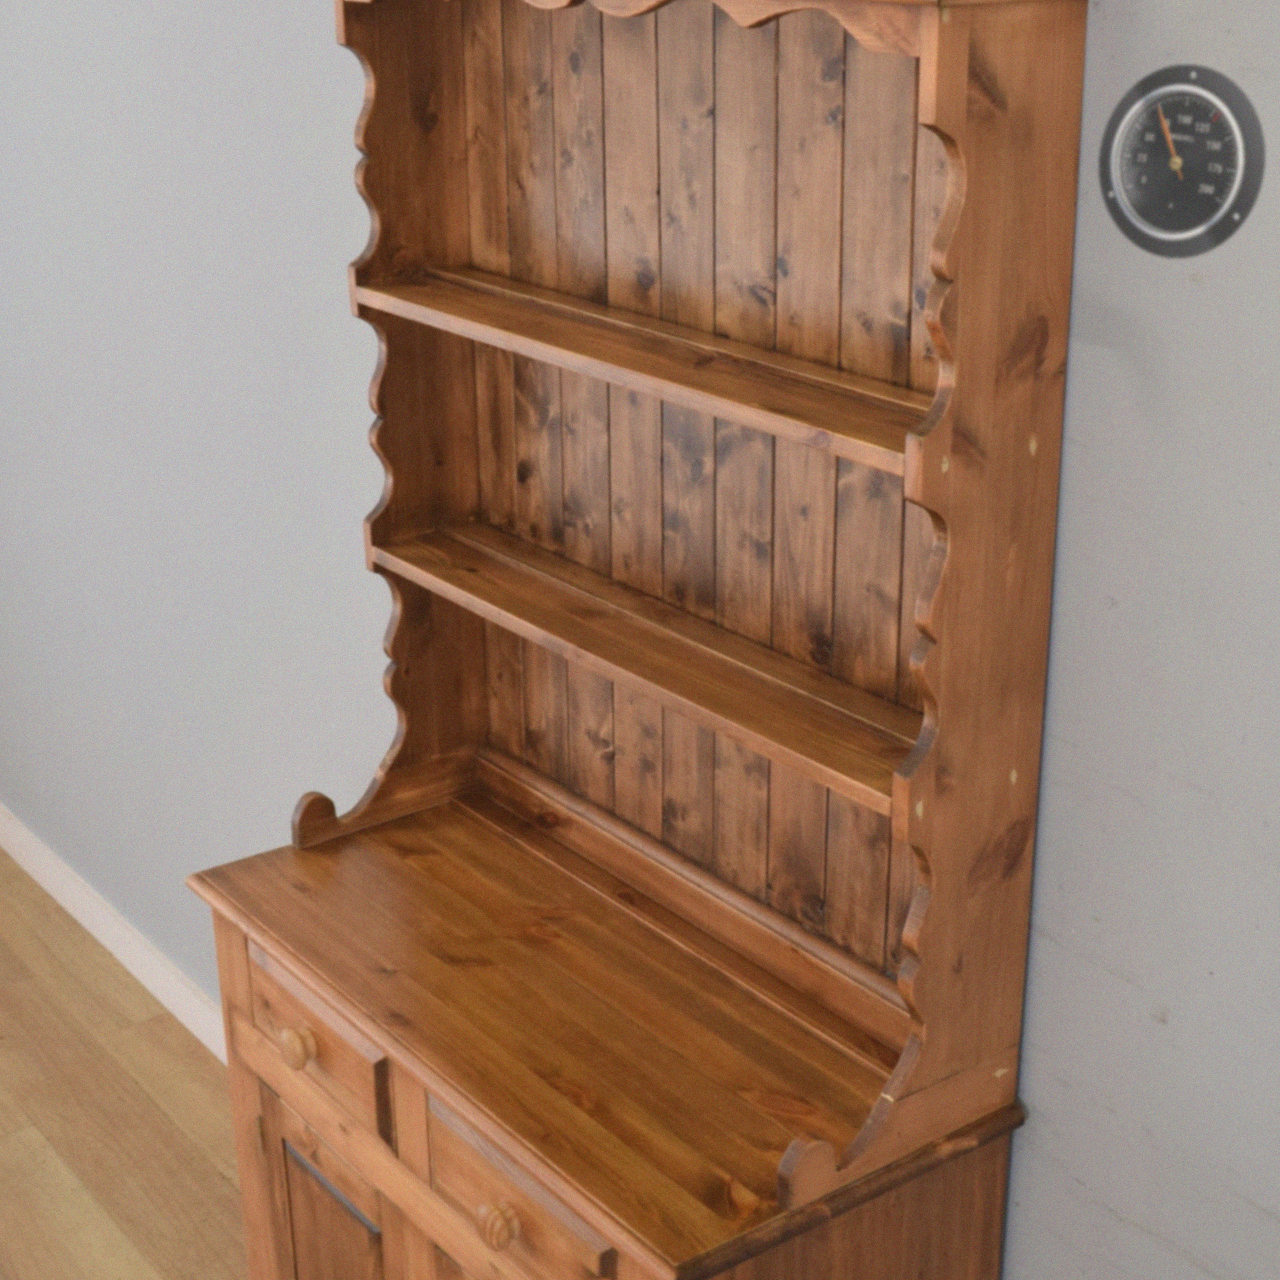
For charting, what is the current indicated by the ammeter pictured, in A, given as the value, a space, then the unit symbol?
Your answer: 75 A
